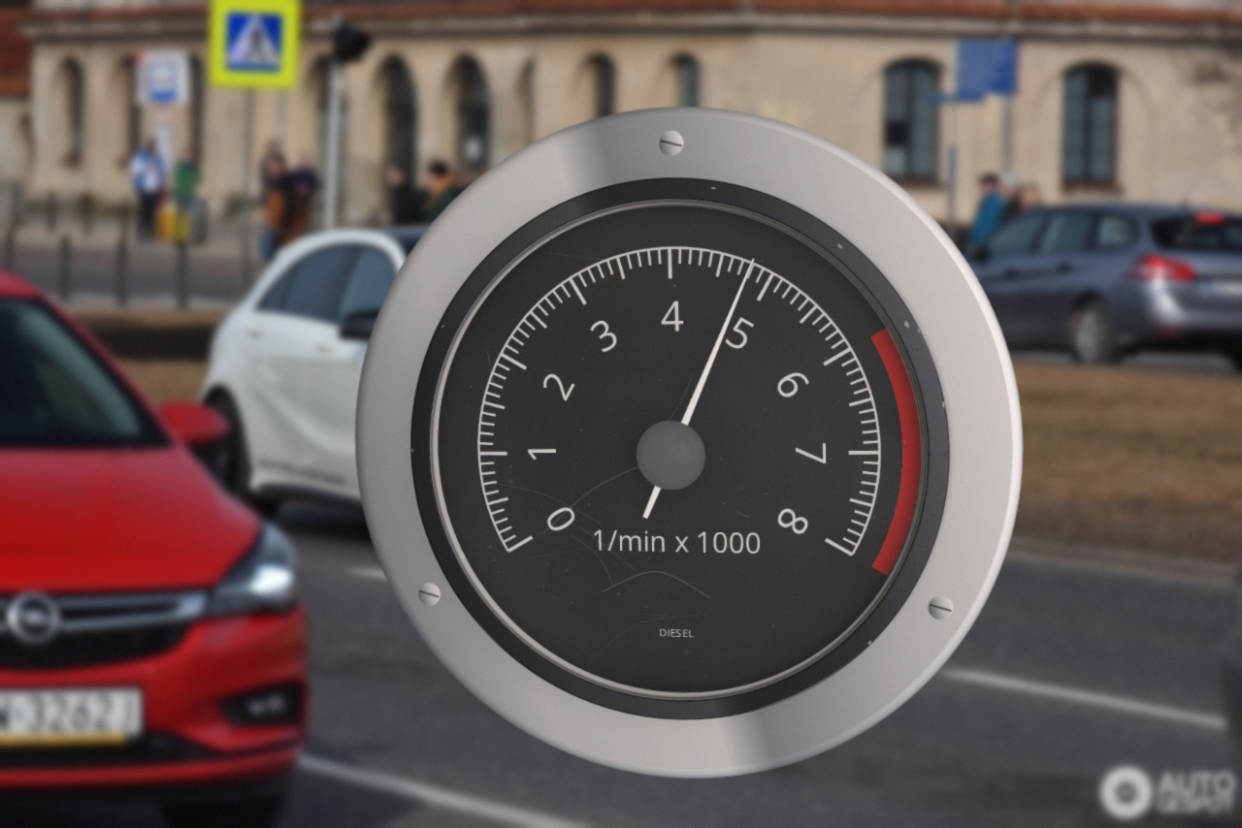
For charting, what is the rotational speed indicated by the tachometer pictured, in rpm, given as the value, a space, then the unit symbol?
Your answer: 4800 rpm
